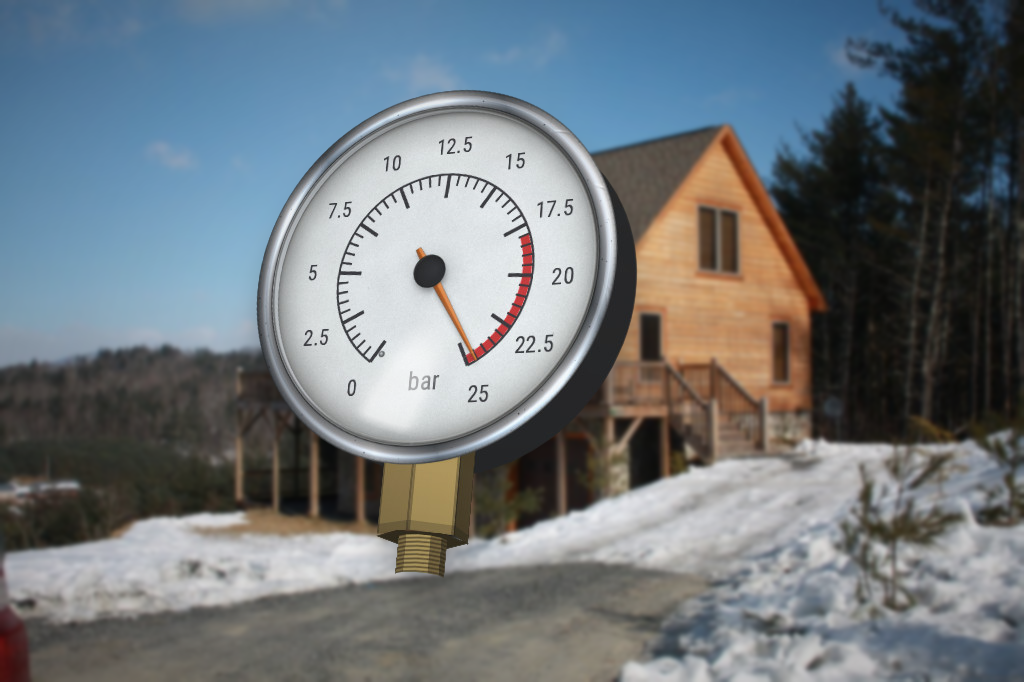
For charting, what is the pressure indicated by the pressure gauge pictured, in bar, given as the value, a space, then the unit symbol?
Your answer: 24.5 bar
